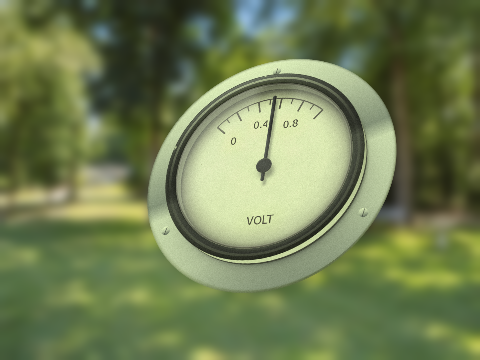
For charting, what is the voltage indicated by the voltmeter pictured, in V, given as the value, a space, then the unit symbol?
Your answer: 0.55 V
